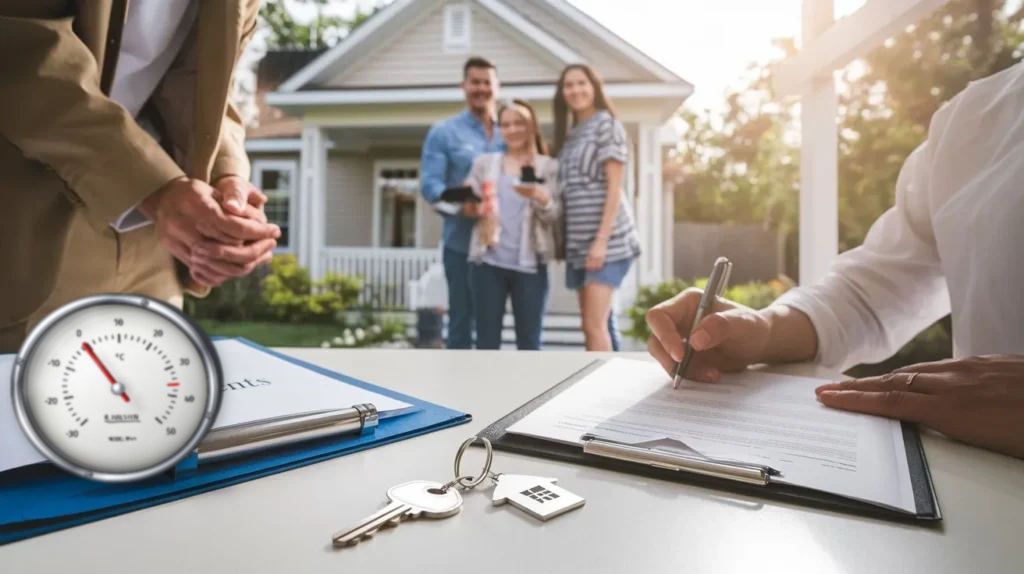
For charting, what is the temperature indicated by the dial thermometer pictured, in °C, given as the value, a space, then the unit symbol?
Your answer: 0 °C
